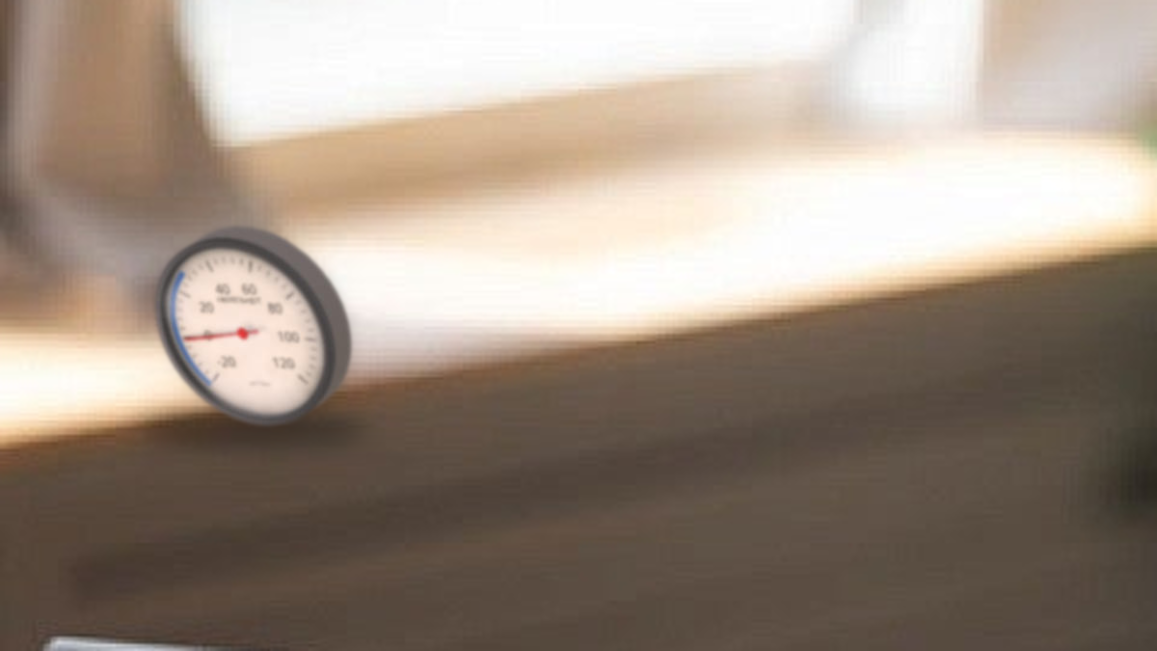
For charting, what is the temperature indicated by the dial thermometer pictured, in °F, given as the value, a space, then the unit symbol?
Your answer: 0 °F
